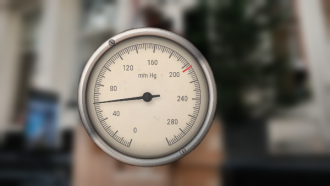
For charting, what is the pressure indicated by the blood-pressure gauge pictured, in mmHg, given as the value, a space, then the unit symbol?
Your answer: 60 mmHg
